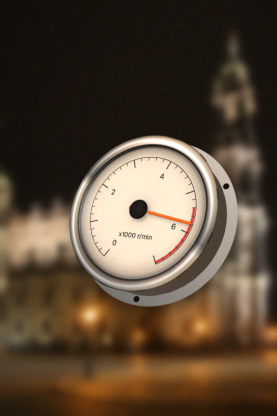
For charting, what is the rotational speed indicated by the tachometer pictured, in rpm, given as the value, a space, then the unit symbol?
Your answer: 5800 rpm
